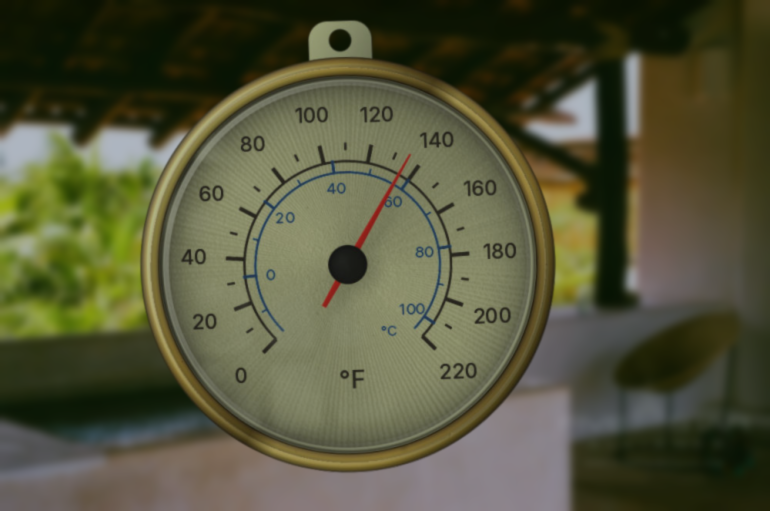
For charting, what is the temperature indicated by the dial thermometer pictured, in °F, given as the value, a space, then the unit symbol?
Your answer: 135 °F
